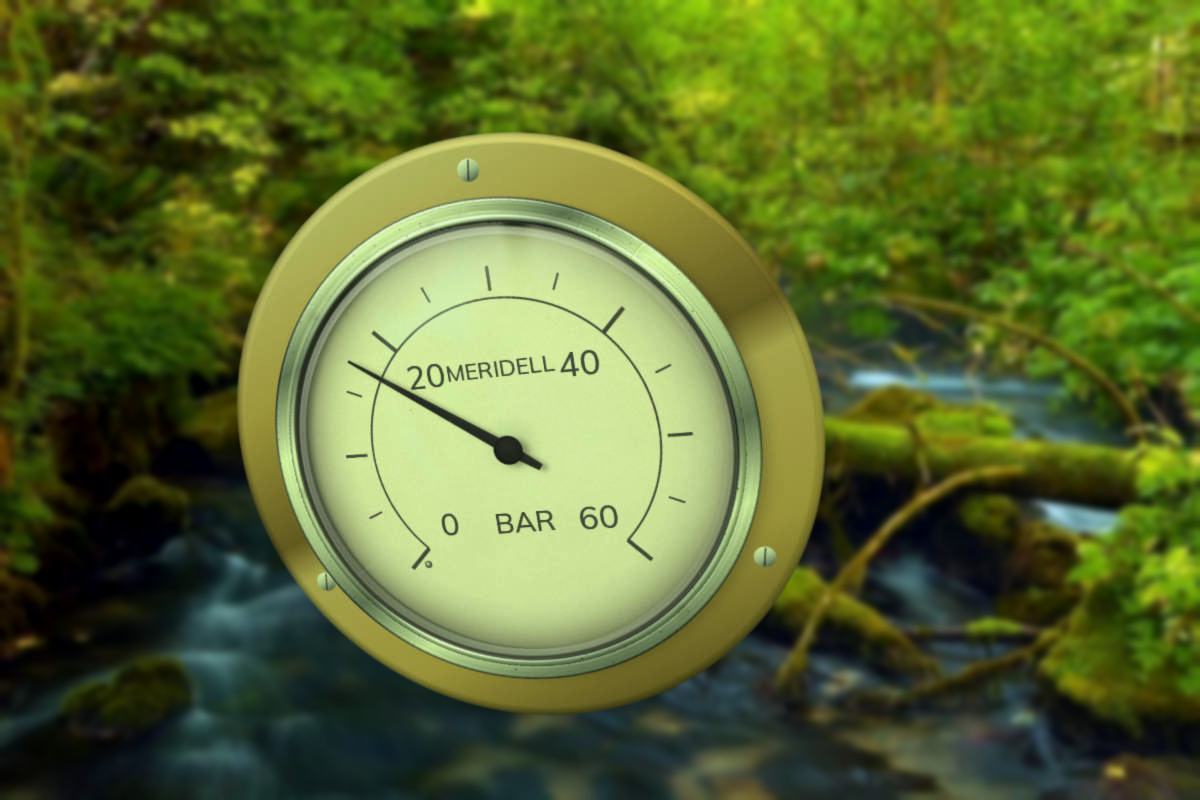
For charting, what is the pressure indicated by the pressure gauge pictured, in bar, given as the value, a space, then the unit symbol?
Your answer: 17.5 bar
